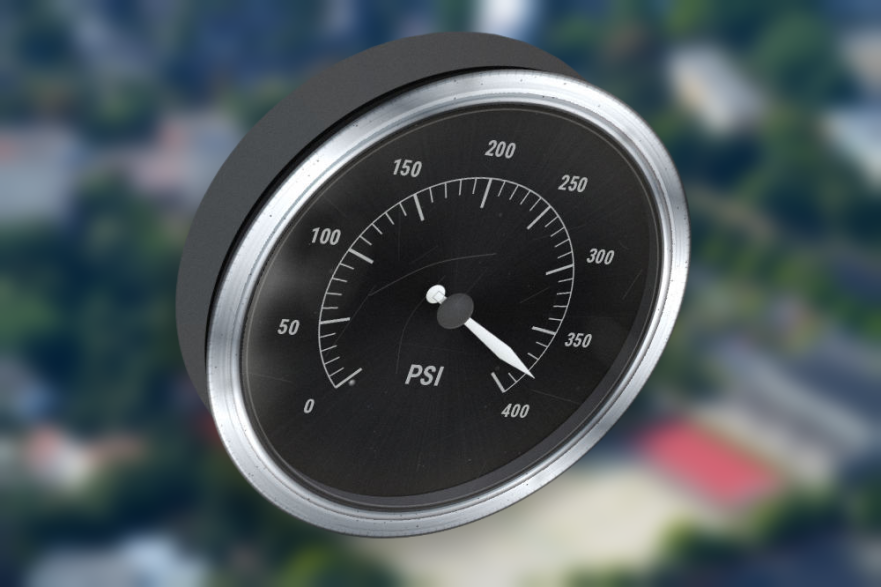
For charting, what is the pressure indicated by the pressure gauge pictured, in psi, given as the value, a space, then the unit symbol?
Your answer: 380 psi
